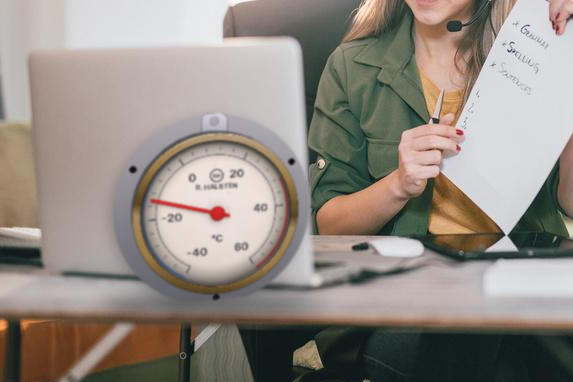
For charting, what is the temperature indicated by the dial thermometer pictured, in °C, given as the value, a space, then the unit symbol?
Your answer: -14 °C
